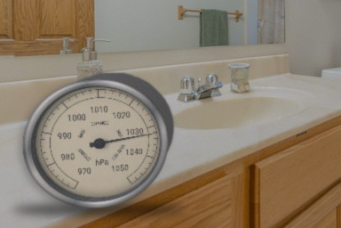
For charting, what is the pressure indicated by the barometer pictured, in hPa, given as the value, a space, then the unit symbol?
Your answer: 1032 hPa
